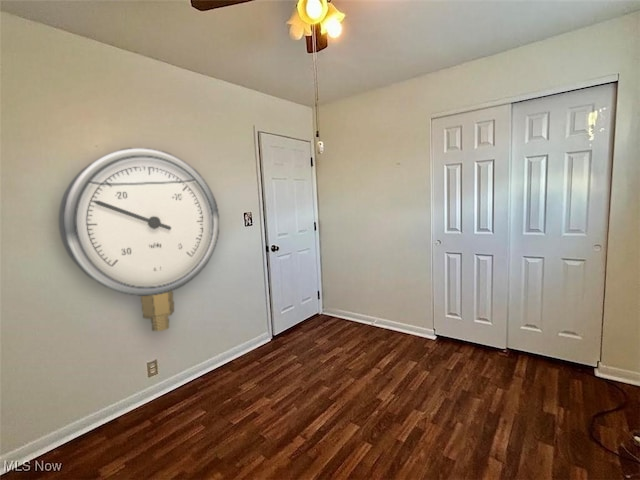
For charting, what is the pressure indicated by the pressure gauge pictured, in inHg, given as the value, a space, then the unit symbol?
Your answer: -22.5 inHg
